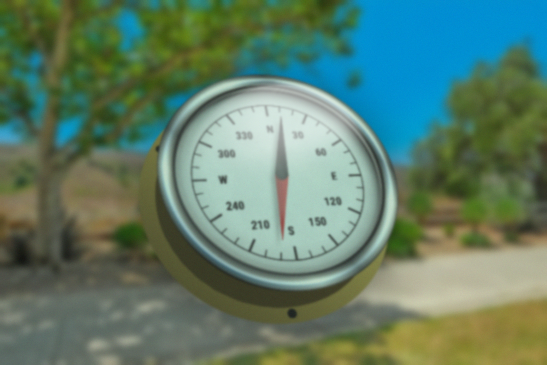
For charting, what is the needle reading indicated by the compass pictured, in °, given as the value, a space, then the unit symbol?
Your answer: 190 °
